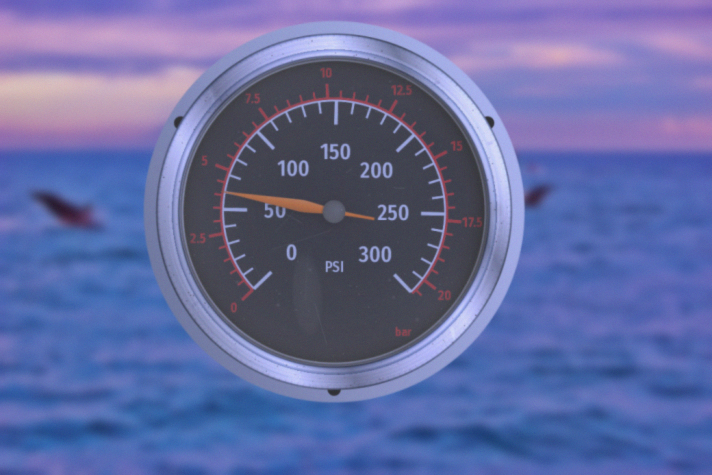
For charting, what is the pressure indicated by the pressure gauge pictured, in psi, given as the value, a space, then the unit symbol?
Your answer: 60 psi
